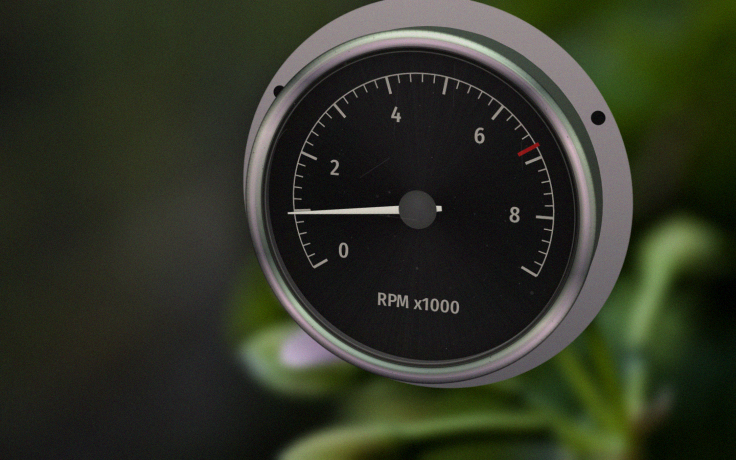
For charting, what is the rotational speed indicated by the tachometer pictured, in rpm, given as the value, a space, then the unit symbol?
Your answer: 1000 rpm
